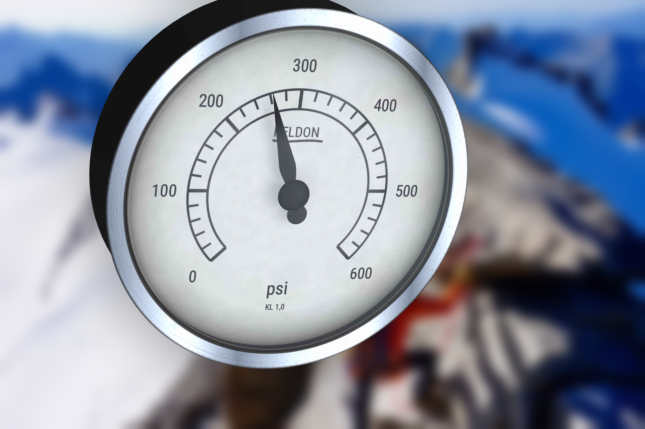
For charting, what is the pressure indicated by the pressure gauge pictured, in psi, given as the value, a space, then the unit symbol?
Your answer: 260 psi
